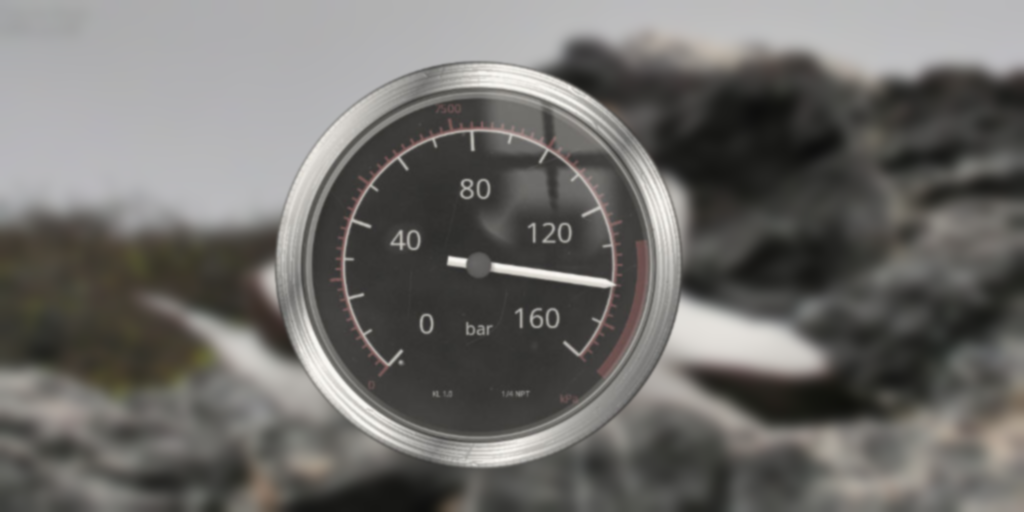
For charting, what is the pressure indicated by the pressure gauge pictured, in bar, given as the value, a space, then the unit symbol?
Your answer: 140 bar
